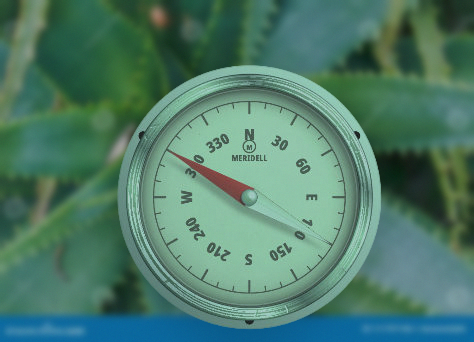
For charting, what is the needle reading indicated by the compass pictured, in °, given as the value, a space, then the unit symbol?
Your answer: 300 °
